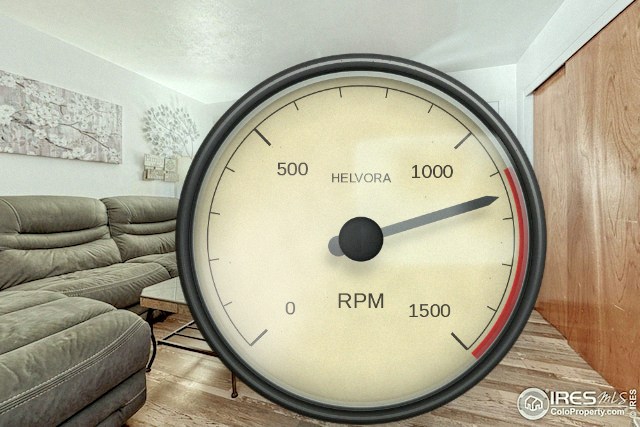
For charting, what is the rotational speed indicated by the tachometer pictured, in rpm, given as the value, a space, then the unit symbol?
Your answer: 1150 rpm
